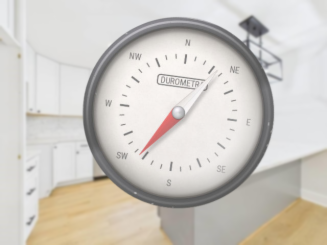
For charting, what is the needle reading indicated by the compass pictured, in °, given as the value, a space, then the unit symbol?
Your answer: 215 °
